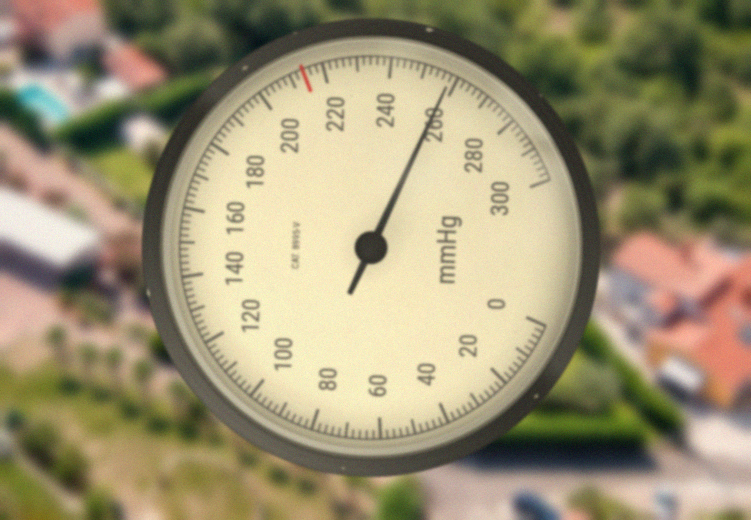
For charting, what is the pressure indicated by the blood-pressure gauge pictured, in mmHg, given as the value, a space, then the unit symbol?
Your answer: 258 mmHg
